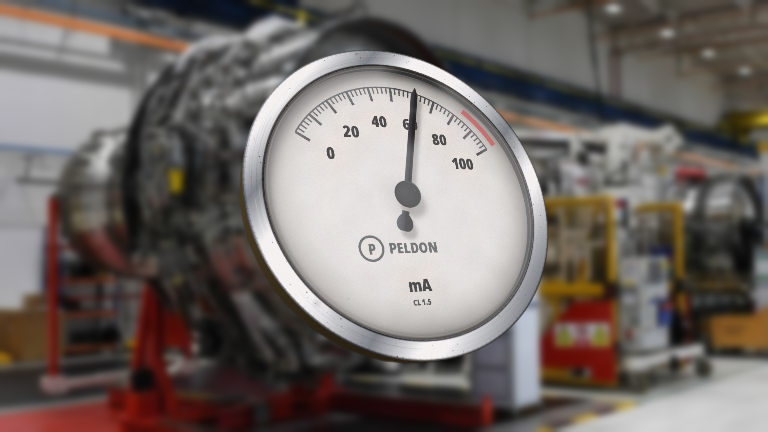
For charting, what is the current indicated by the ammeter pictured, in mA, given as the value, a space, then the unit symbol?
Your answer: 60 mA
